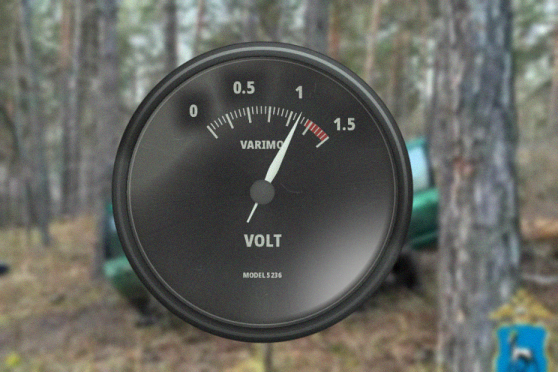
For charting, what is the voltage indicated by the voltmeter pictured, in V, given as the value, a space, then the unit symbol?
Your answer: 1.1 V
